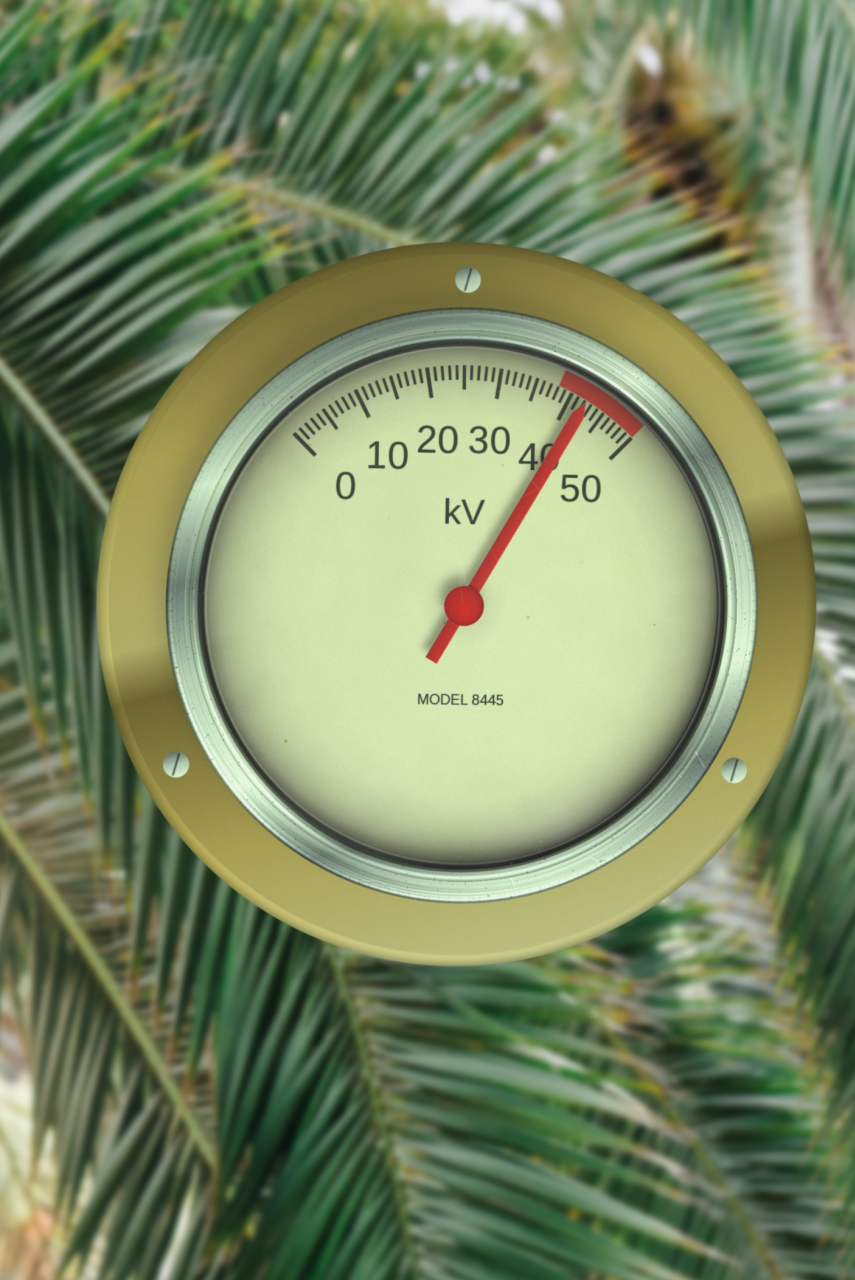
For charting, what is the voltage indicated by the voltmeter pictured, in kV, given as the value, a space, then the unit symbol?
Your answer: 42 kV
